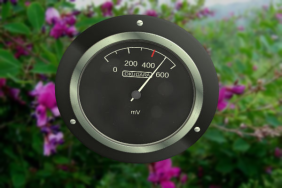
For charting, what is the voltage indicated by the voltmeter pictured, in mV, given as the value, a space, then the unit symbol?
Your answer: 500 mV
